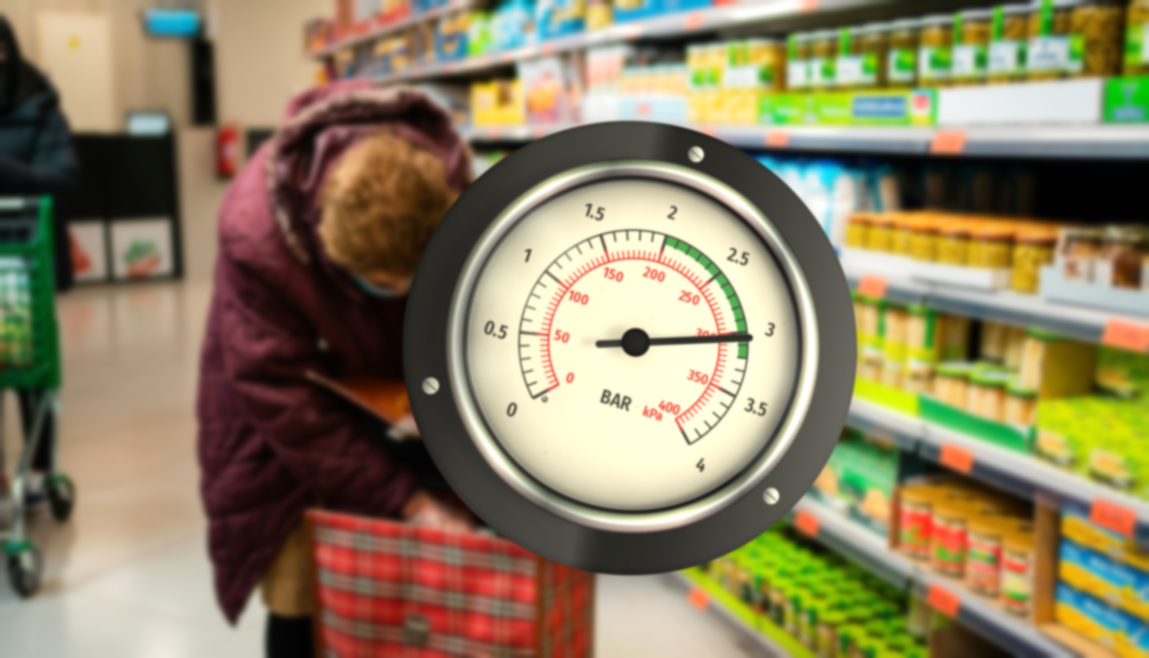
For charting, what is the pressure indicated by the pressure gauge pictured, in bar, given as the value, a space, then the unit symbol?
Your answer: 3.05 bar
